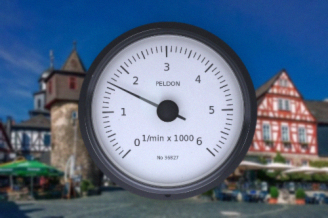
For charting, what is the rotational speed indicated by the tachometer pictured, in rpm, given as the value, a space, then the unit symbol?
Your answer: 1600 rpm
